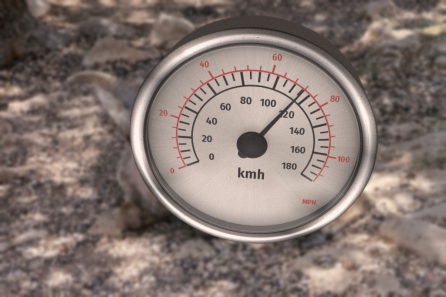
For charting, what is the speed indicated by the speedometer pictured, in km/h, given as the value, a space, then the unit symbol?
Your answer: 115 km/h
